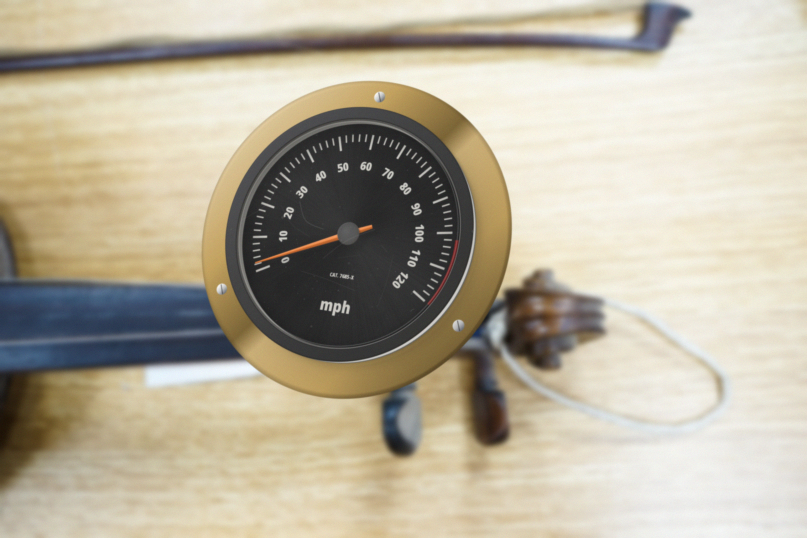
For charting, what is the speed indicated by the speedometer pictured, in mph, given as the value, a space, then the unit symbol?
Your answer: 2 mph
